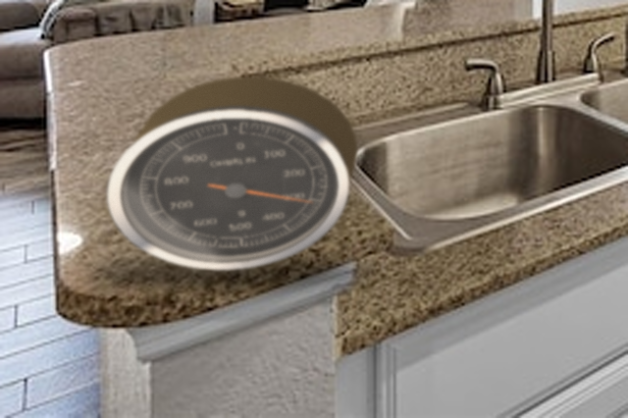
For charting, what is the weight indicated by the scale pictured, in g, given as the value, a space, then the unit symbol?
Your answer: 300 g
